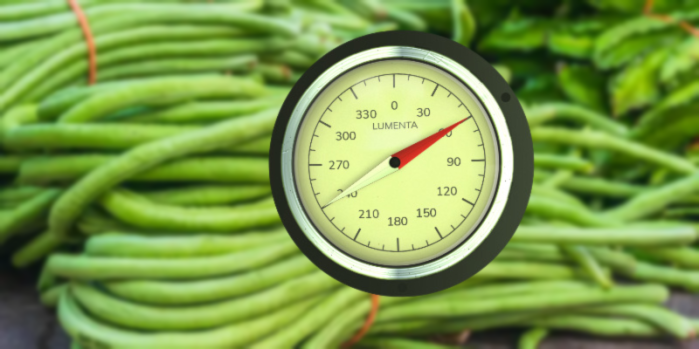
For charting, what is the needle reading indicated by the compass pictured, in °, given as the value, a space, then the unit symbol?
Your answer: 60 °
